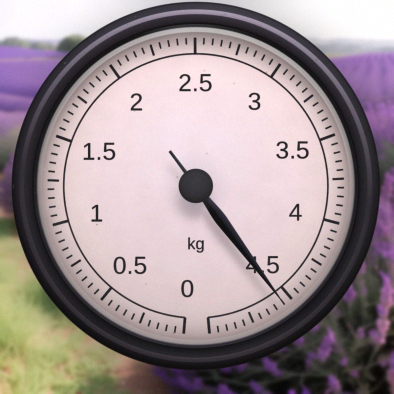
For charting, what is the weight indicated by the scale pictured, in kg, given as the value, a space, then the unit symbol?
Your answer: 4.55 kg
